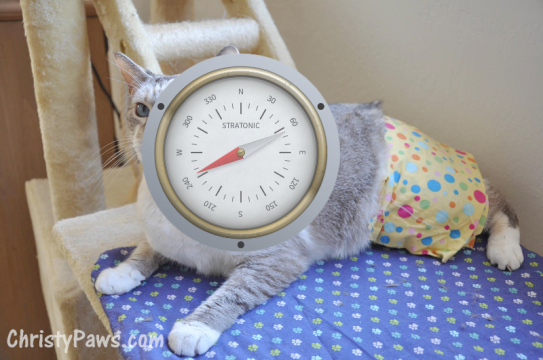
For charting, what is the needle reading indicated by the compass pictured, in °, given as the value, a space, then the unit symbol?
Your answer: 245 °
